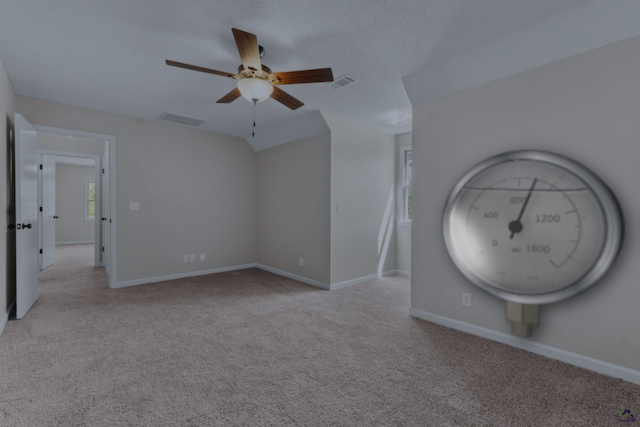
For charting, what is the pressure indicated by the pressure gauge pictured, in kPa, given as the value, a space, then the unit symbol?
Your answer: 900 kPa
